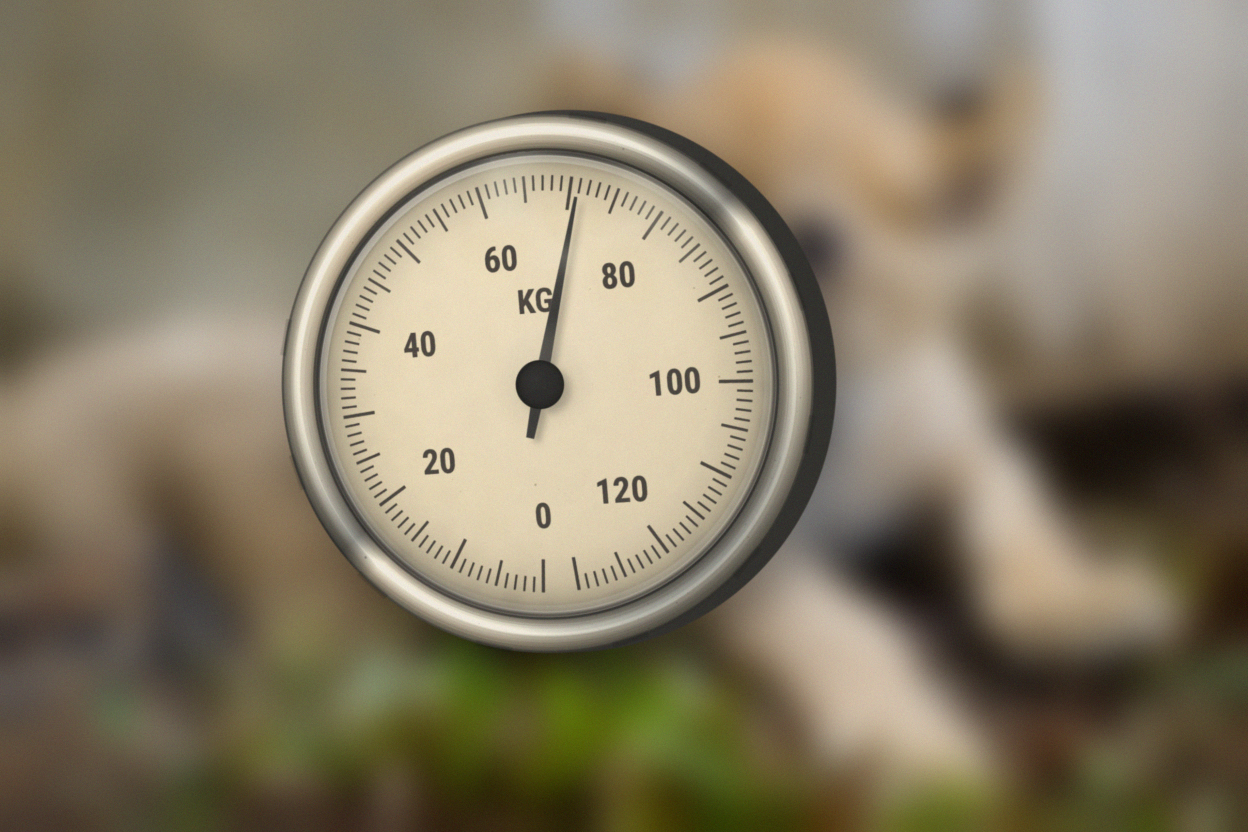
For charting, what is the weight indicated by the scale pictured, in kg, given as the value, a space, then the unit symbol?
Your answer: 71 kg
